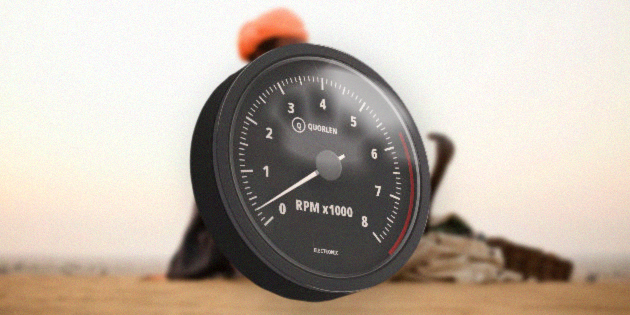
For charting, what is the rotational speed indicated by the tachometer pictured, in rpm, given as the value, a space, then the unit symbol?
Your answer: 300 rpm
